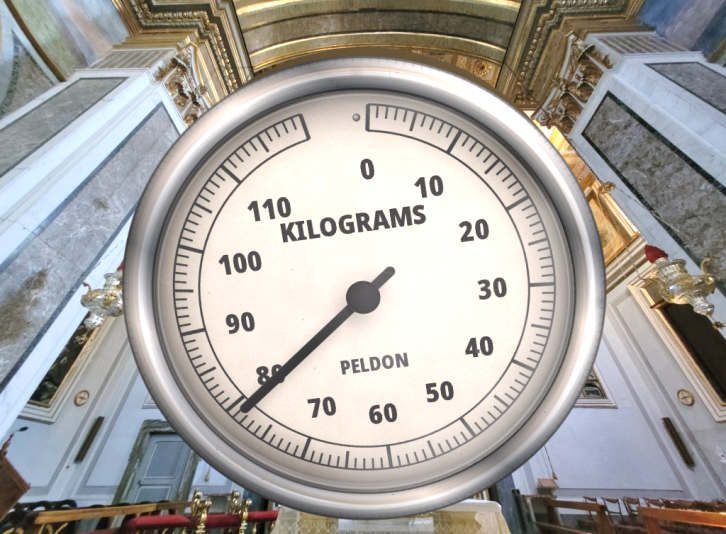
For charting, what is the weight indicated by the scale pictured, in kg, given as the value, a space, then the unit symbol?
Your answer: 79 kg
